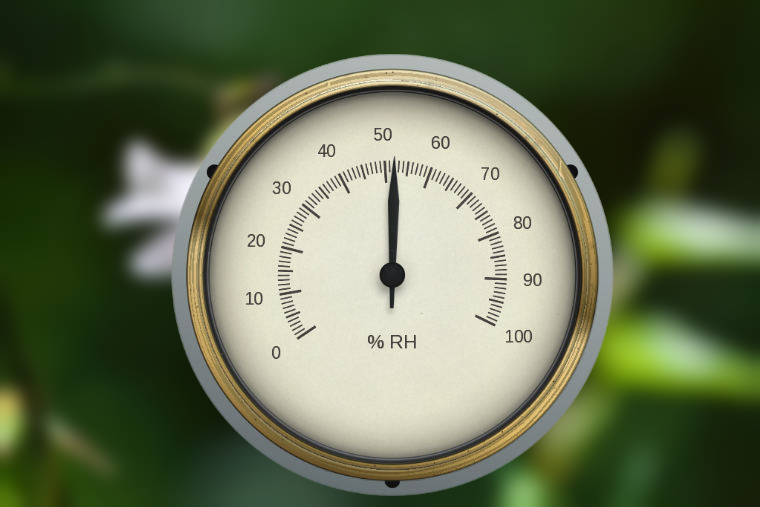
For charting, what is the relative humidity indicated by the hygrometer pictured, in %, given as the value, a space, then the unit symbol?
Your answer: 52 %
